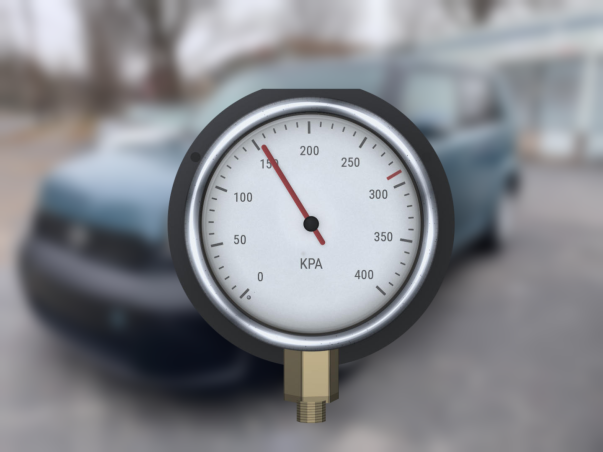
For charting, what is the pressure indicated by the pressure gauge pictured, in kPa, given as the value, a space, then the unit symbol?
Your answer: 155 kPa
